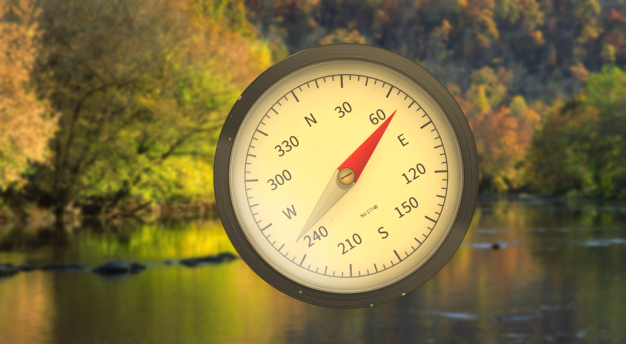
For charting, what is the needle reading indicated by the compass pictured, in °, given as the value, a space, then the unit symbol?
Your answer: 70 °
